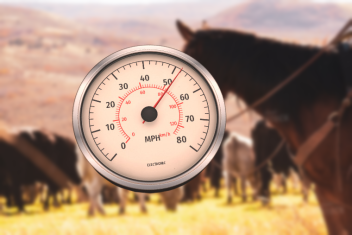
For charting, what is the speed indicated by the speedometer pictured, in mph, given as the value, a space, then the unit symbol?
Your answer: 52 mph
